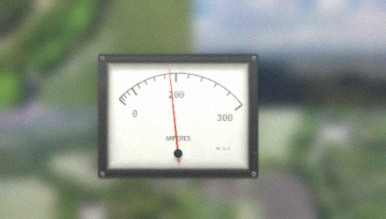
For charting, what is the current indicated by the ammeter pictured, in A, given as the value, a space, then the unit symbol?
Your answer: 190 A
